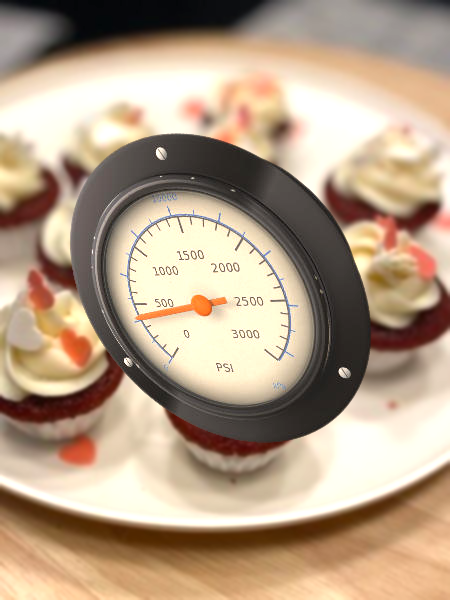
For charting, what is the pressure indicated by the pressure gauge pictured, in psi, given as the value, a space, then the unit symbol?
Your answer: 400 psi
